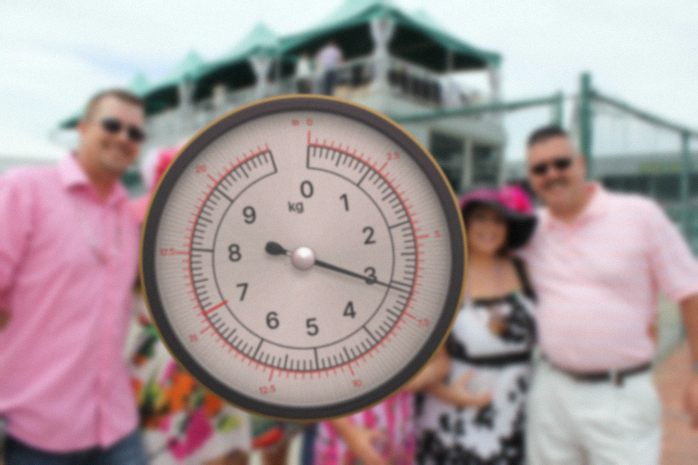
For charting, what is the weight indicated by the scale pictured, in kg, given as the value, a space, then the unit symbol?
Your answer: 3.1 kg
